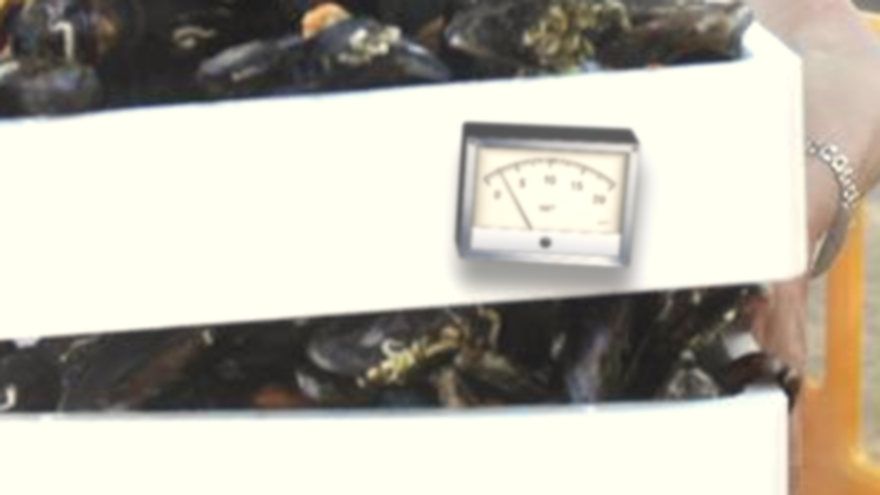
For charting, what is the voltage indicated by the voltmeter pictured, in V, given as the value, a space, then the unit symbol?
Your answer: 2.5 V
